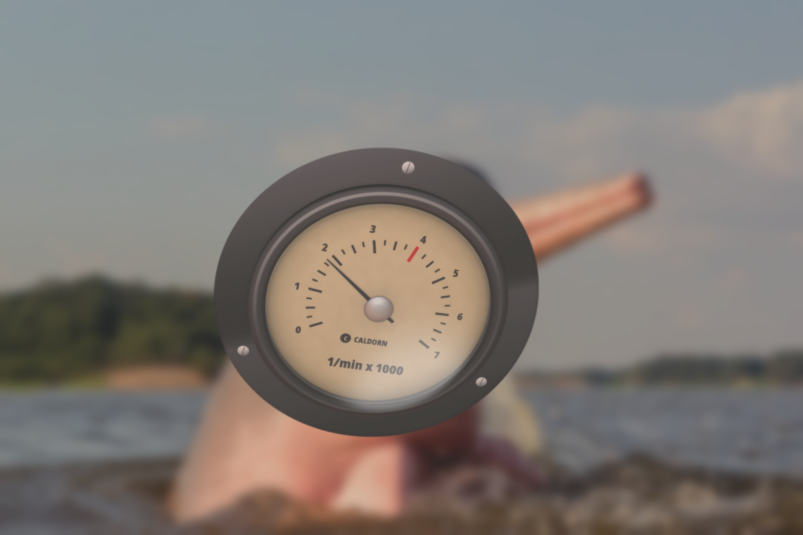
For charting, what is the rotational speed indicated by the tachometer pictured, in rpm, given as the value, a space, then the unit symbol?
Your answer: 1875 rpm
